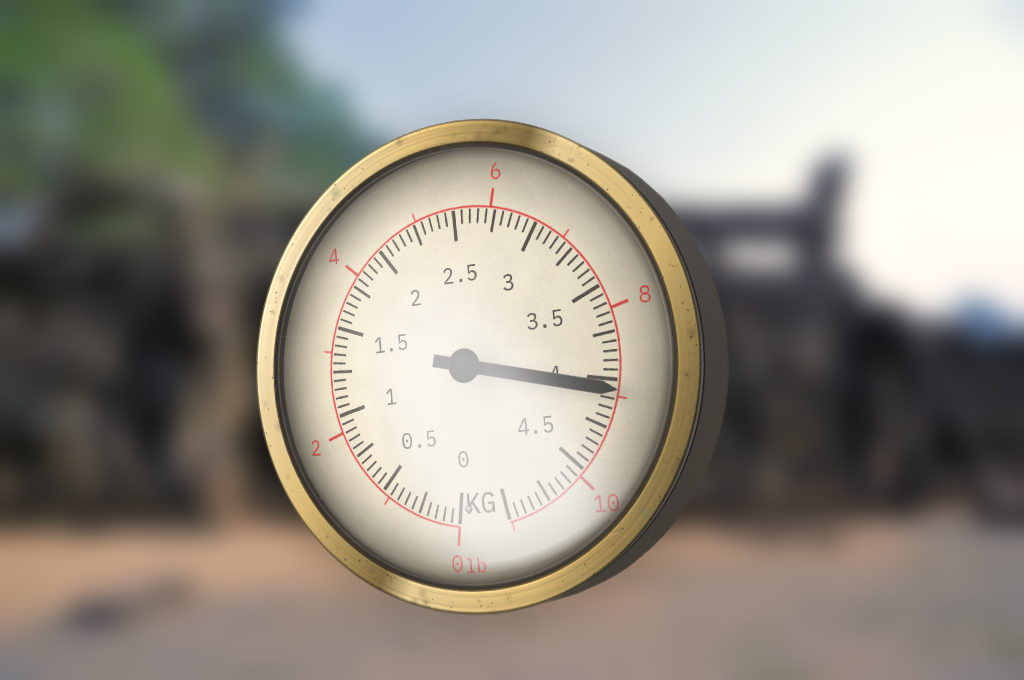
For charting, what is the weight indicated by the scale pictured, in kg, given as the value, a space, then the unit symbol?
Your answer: 4.05 kg
